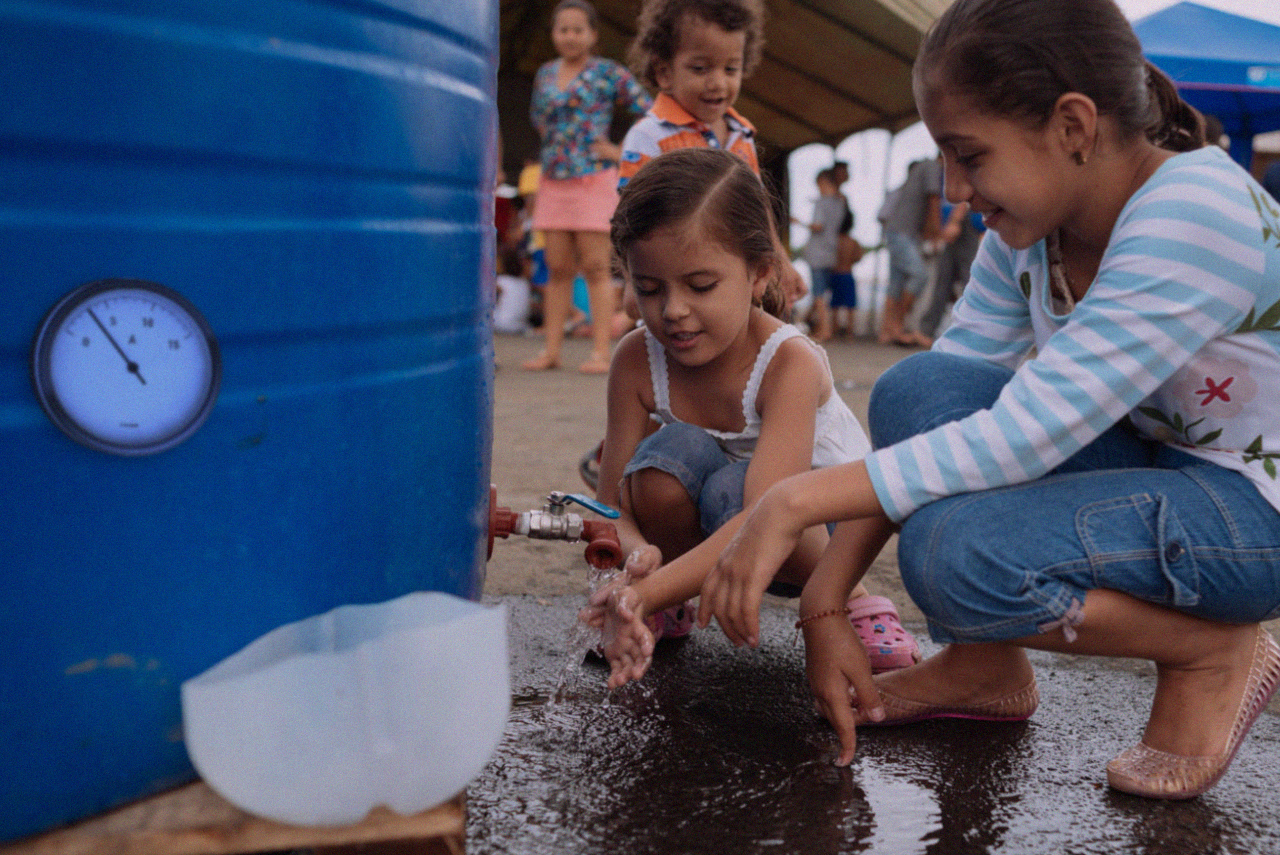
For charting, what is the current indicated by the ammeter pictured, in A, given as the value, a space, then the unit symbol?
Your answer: 3 A
